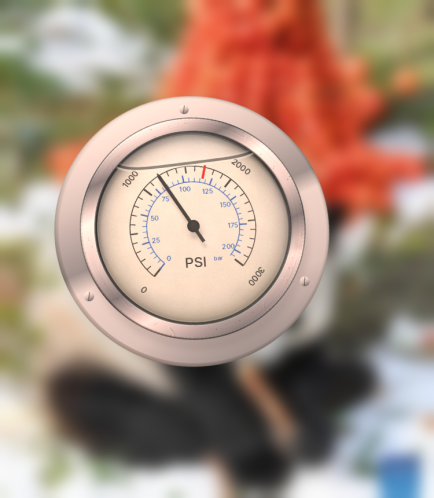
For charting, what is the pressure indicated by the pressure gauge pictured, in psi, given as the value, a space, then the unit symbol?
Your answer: 1200 psi
